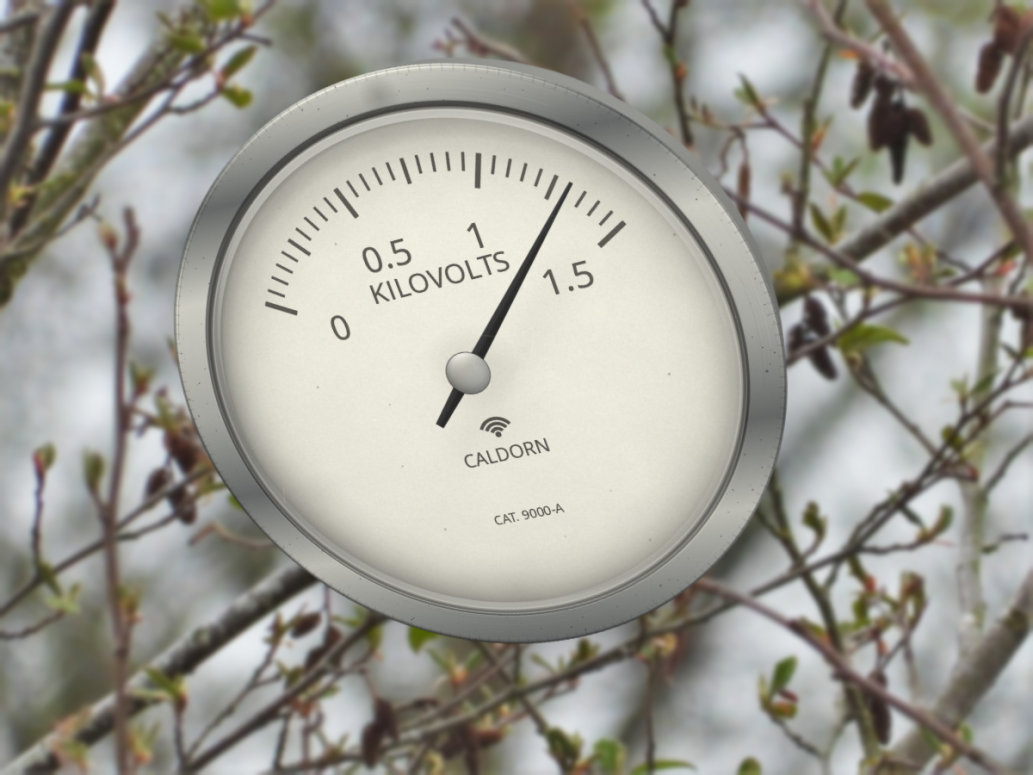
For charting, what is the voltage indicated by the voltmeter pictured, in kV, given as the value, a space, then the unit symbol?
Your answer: 1.3 kV
